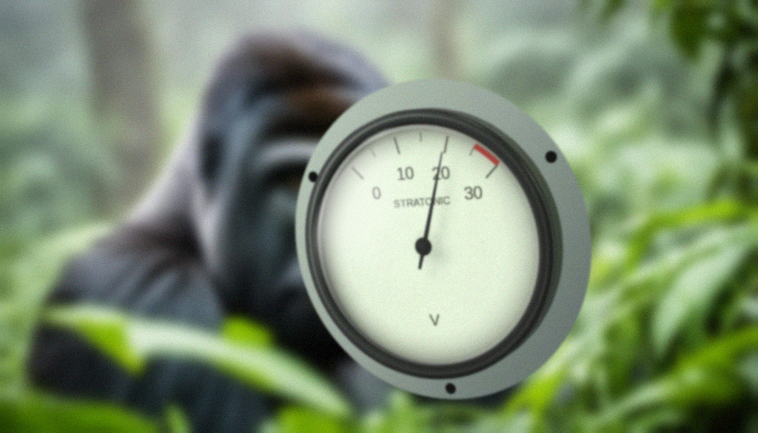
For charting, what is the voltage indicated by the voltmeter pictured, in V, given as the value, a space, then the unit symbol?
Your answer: 20 V
